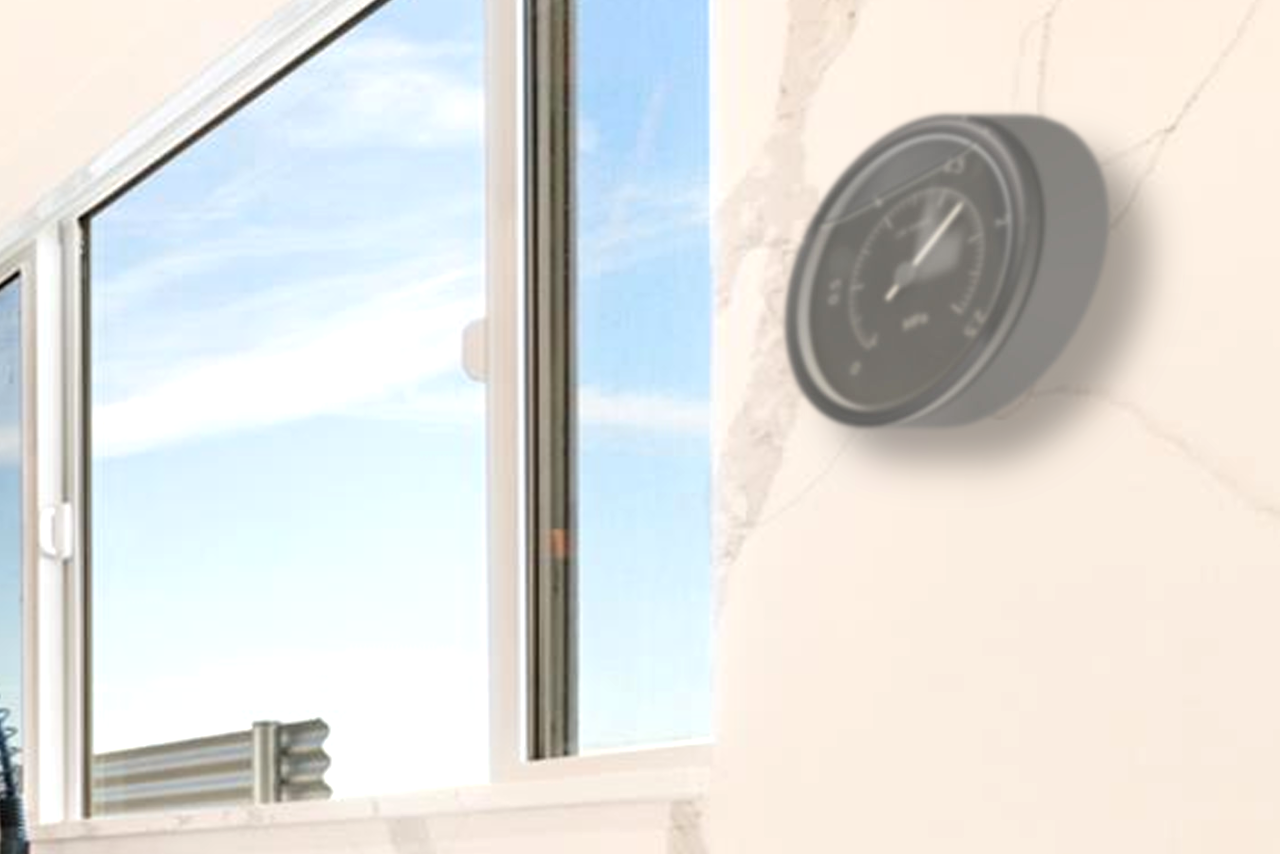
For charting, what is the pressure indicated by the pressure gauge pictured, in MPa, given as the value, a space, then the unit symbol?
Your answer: 1.75 MPa
